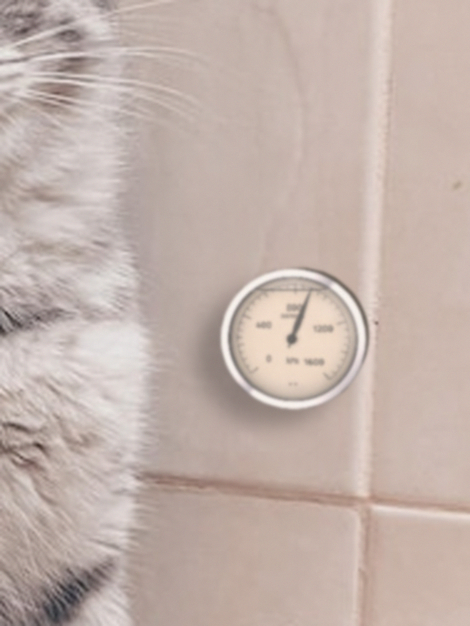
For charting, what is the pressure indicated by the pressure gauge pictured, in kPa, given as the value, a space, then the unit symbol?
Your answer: 900 kPa
